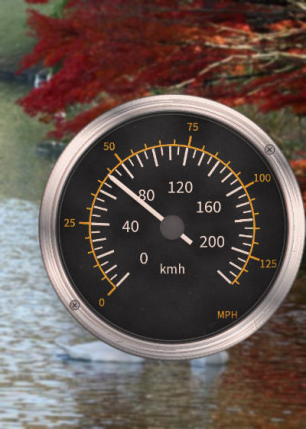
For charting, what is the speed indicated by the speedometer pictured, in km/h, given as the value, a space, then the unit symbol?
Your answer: 70 km/h
